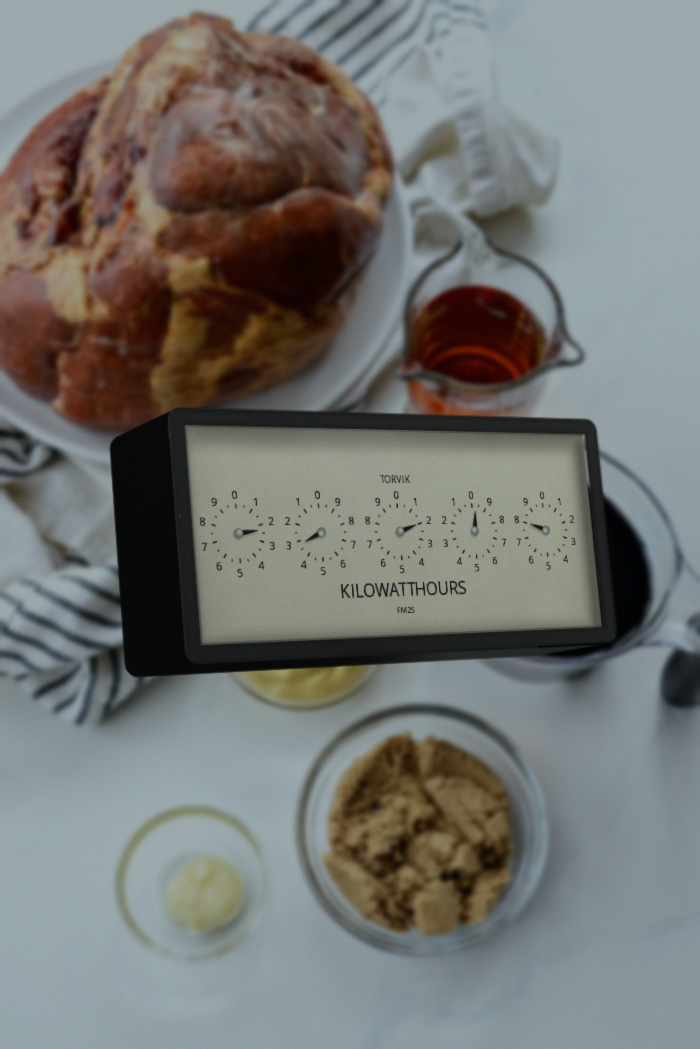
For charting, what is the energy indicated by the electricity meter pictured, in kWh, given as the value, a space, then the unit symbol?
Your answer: 23198 kWh
